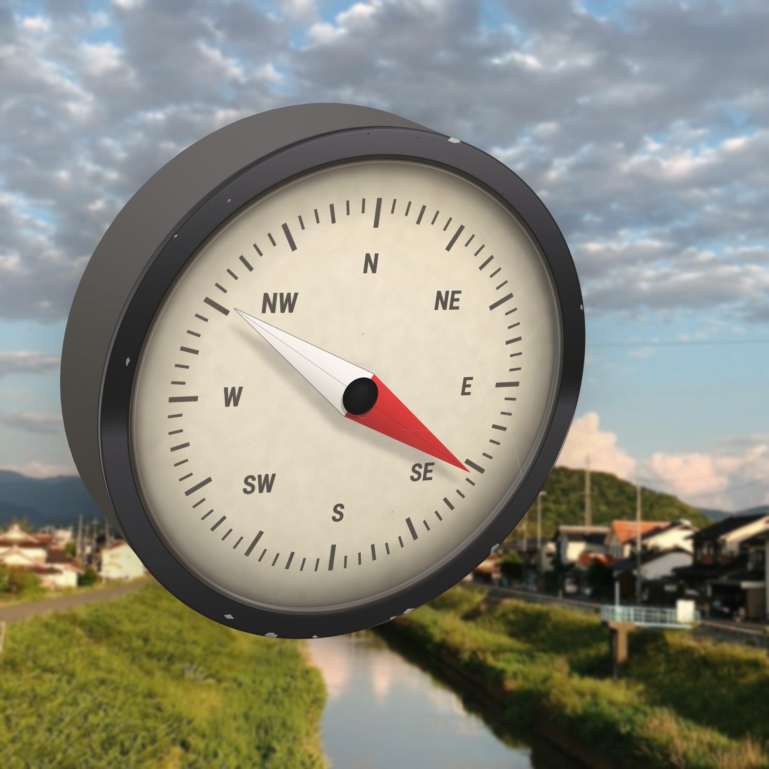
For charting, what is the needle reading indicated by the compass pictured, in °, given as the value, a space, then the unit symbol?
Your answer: 122.5 °
